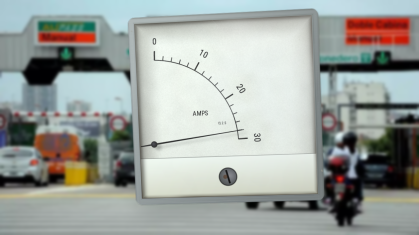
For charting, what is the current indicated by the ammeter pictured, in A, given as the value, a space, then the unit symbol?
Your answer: 28 A
